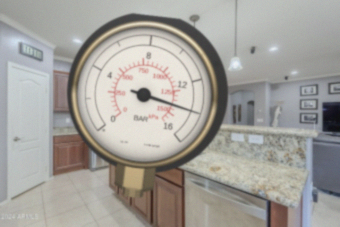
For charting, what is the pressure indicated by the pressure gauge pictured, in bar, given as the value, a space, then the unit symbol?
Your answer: 14 bar
